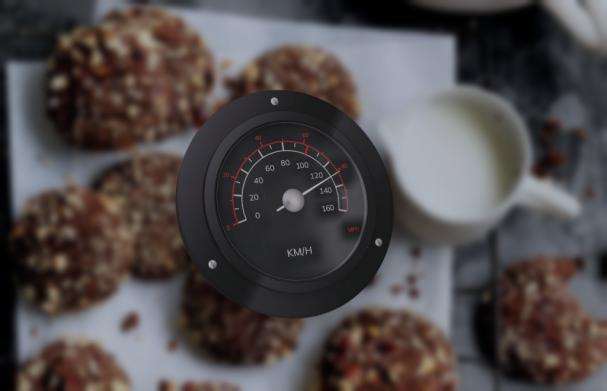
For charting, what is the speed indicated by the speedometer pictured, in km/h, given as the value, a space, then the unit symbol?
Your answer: 130 km/h
